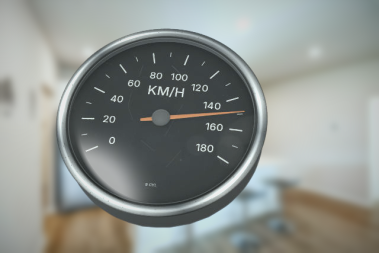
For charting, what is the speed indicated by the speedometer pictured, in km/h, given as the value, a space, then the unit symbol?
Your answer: 150 km/h
